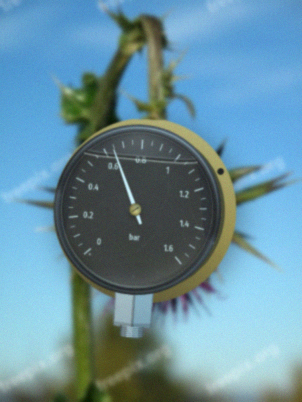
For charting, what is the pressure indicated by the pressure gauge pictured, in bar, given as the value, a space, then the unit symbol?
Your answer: 0.65 bar
